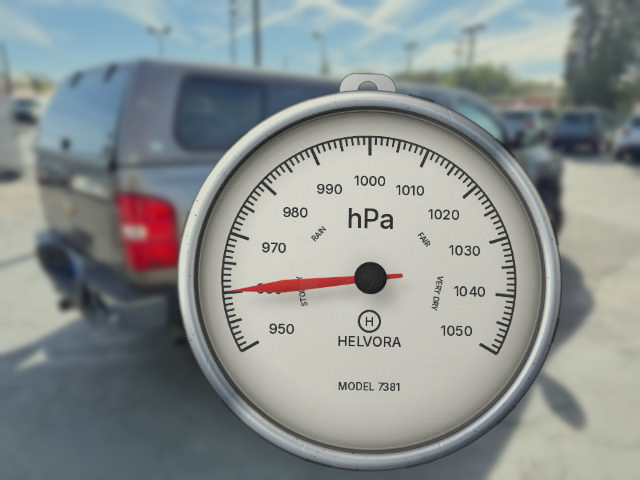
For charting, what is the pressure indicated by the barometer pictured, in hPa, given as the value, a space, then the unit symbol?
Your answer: 960 hPa
